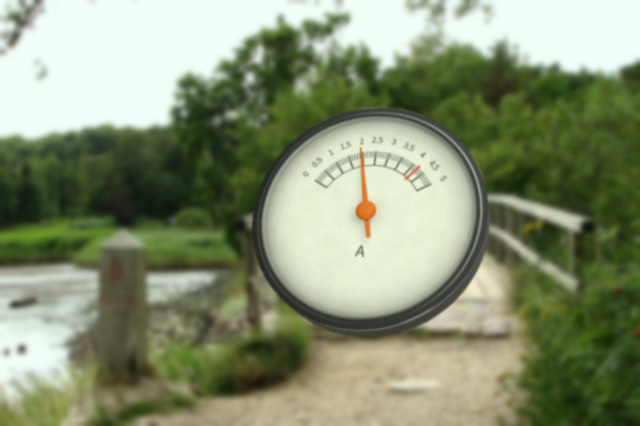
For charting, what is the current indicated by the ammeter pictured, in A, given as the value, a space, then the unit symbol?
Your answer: 2 A
